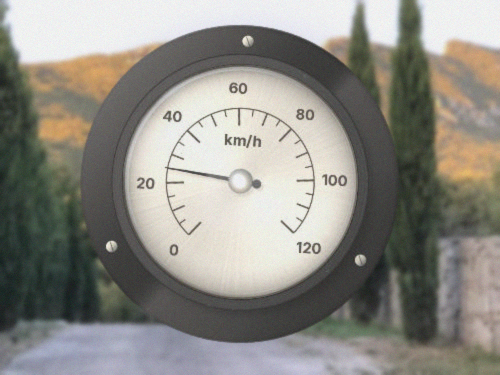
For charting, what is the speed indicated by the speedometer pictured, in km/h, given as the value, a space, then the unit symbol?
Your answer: 25 km/h
